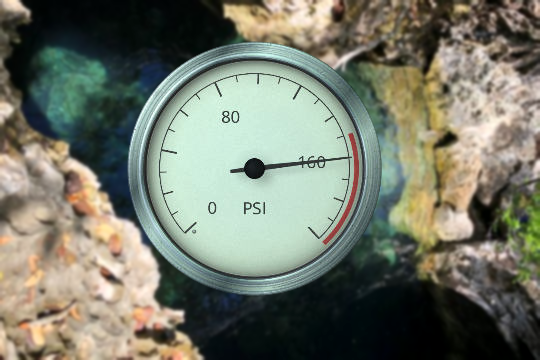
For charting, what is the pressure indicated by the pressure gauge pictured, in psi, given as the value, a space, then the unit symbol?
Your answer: 160 psi
